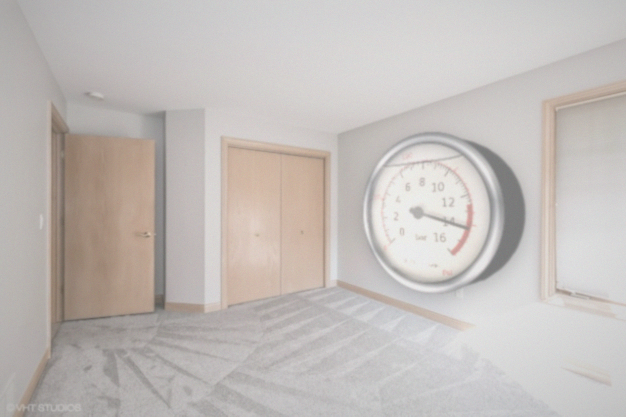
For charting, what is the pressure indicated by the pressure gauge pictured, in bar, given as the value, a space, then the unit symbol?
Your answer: 14 bar
